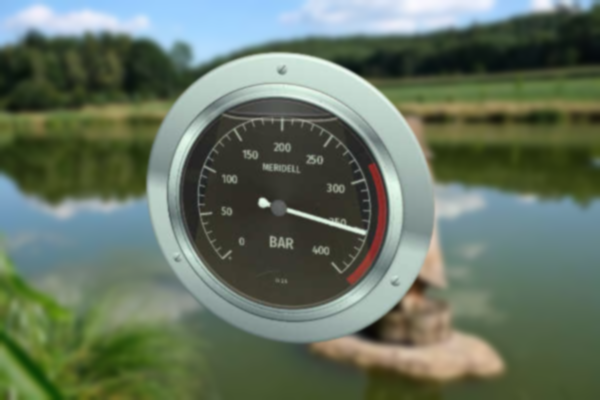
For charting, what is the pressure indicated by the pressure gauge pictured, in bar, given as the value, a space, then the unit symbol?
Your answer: 350 bar
